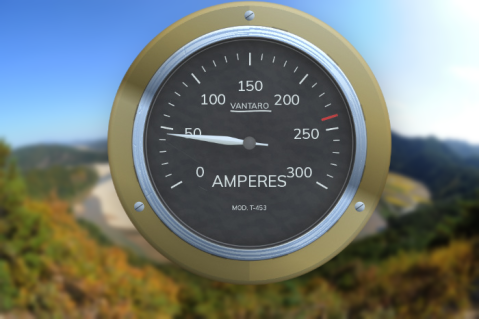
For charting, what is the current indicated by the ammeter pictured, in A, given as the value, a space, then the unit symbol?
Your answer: 45 A
